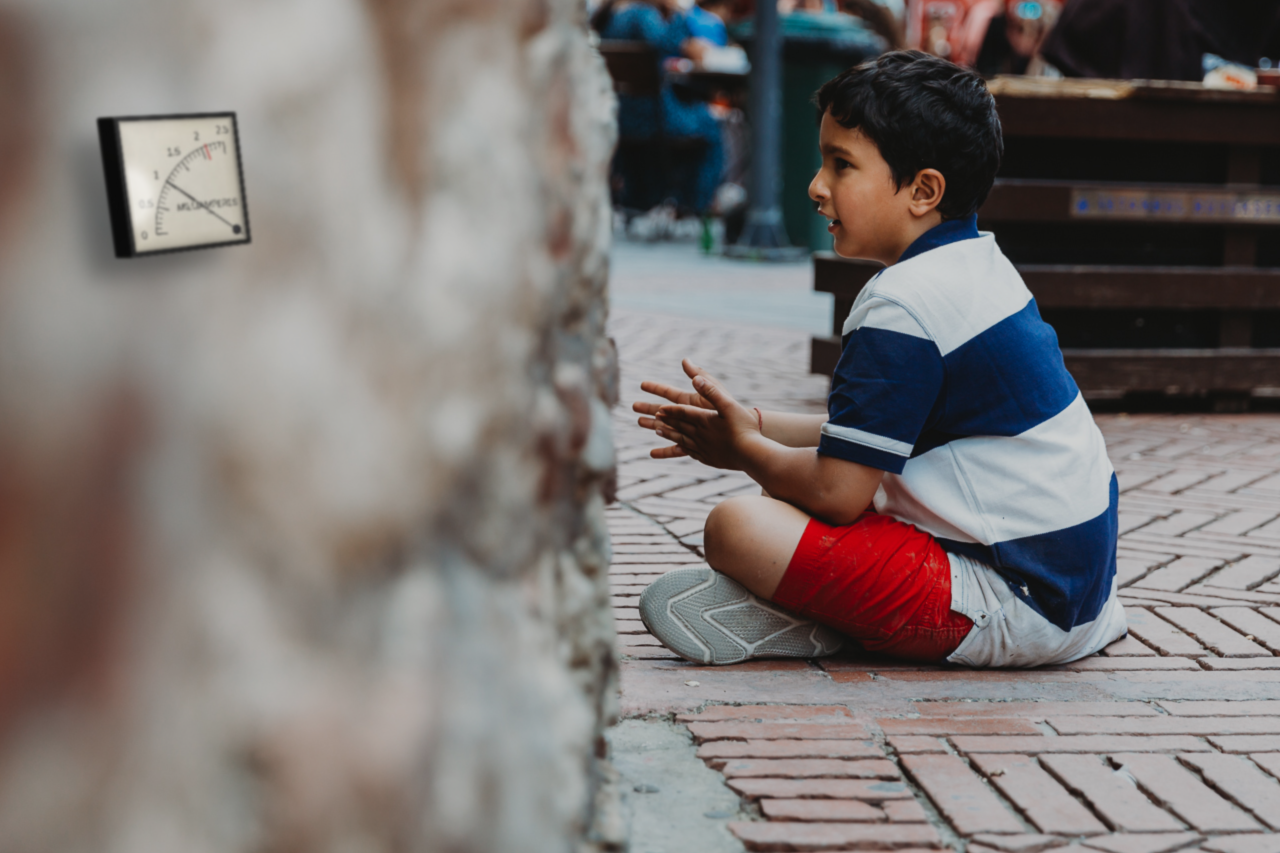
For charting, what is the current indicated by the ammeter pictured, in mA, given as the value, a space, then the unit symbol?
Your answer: 1 mA
